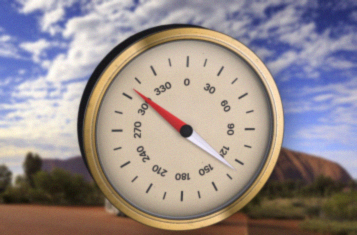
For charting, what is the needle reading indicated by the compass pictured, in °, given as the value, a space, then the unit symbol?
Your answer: 307.5 °
